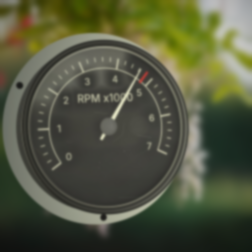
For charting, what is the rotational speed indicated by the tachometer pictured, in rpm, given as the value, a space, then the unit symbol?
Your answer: 4600 rpm
